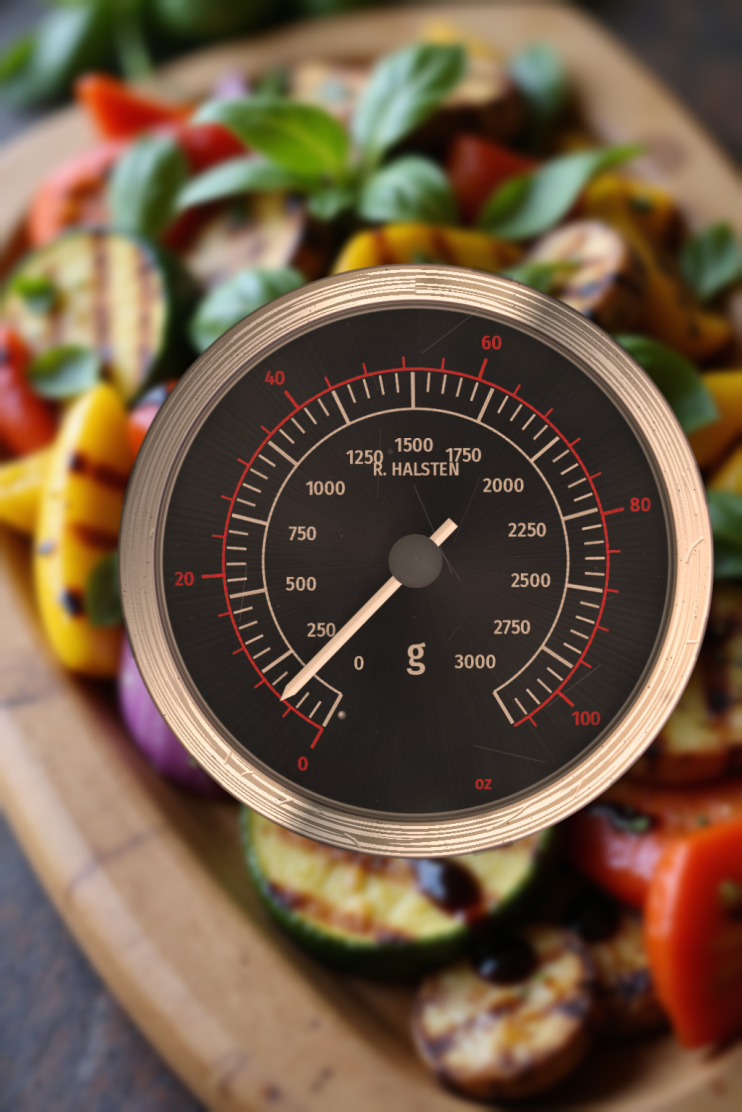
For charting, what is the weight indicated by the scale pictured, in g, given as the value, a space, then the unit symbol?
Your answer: 150 g
